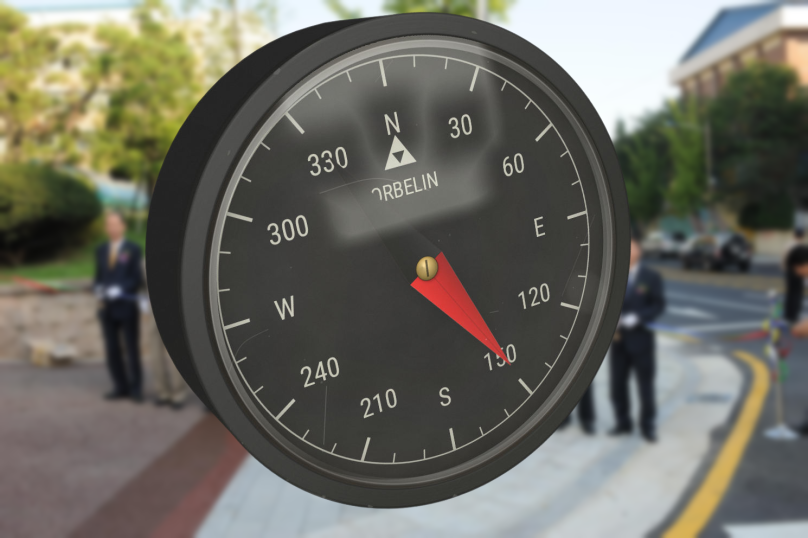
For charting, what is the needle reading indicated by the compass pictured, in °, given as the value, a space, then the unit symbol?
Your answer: 150 °
